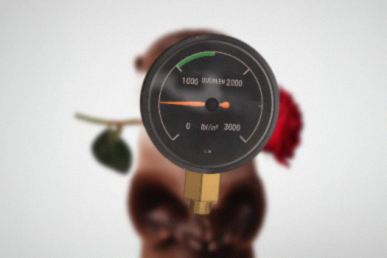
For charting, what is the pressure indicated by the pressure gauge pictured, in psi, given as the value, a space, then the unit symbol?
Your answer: 500 psi
